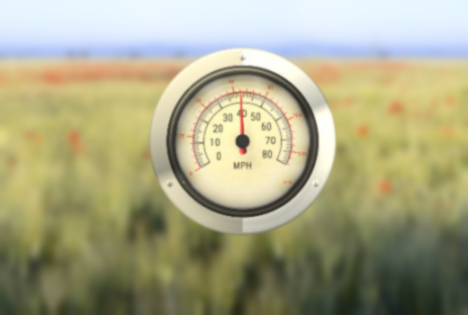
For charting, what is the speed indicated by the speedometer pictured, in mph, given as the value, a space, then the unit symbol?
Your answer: 40 mph
